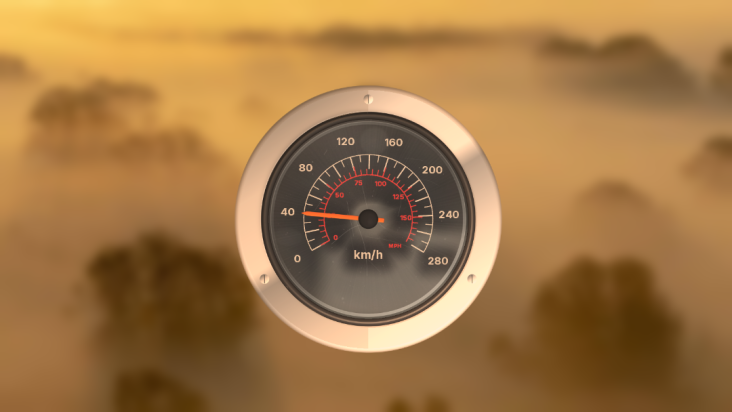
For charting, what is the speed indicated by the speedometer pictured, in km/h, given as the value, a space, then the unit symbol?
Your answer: 40 km/h
